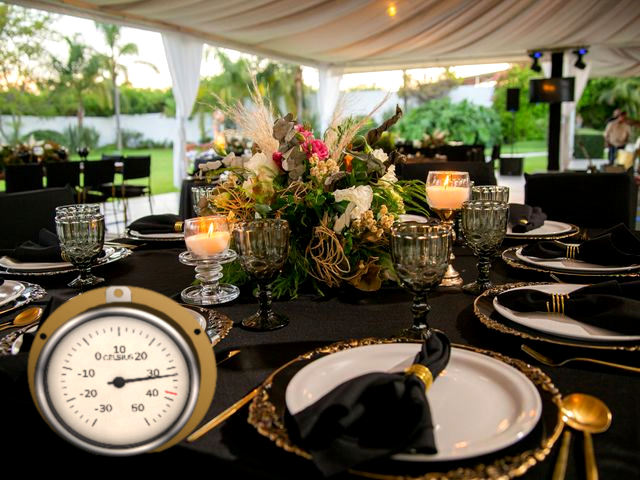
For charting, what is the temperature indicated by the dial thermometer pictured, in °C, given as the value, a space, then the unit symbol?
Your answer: 32 °C
